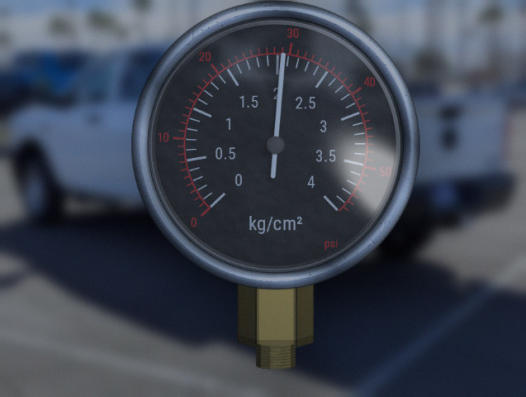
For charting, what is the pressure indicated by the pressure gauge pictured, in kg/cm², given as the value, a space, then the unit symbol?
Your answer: 2.05 kg/cm²
